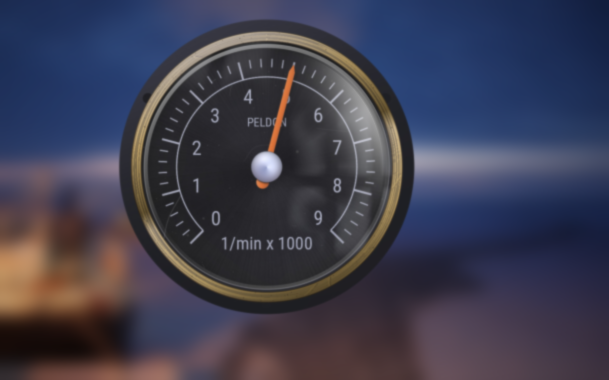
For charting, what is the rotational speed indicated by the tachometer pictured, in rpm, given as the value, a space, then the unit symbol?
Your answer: 5000 rpm
